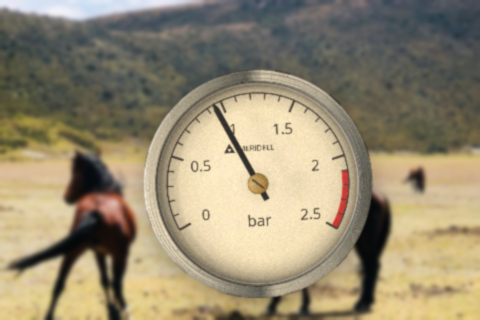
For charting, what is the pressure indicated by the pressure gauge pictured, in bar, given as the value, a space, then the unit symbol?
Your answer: 0.95 bar
